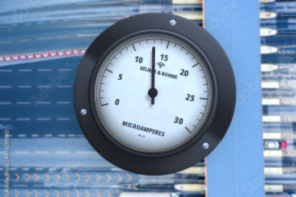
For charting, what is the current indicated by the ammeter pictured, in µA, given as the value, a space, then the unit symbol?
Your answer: 13 µA
